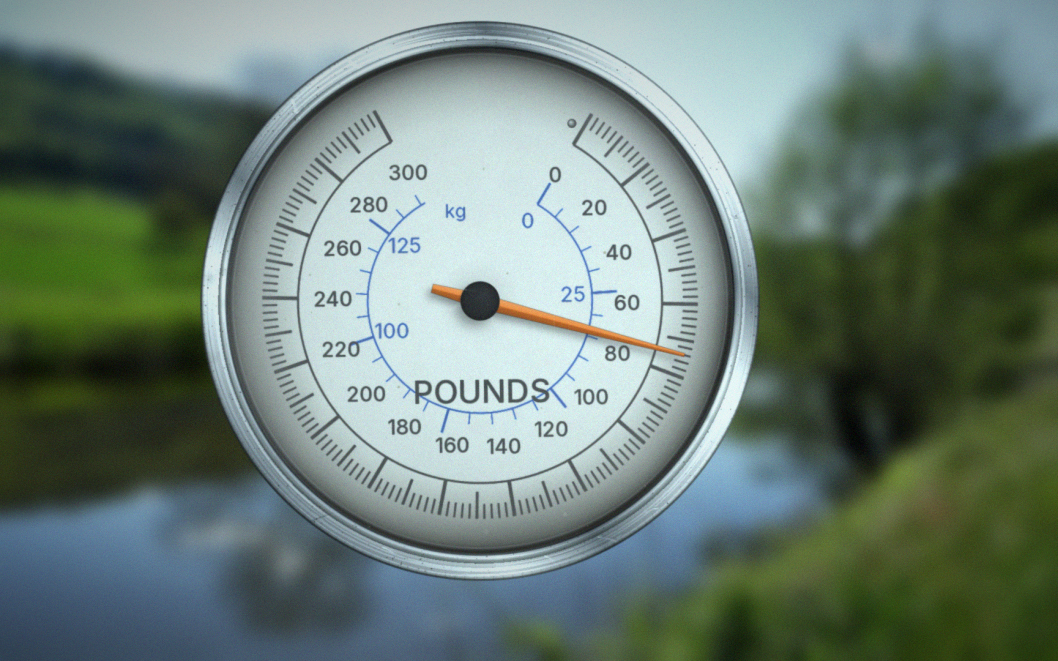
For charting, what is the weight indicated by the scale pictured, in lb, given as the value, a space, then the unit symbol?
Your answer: 74 lb
